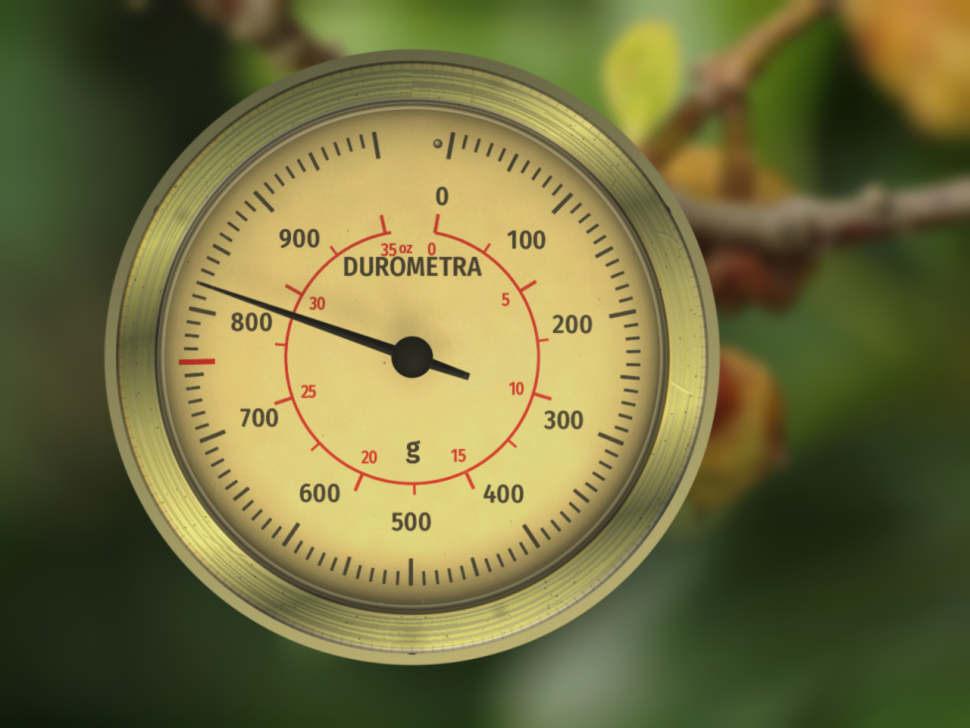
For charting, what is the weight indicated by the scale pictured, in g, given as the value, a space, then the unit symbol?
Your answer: 820 g
